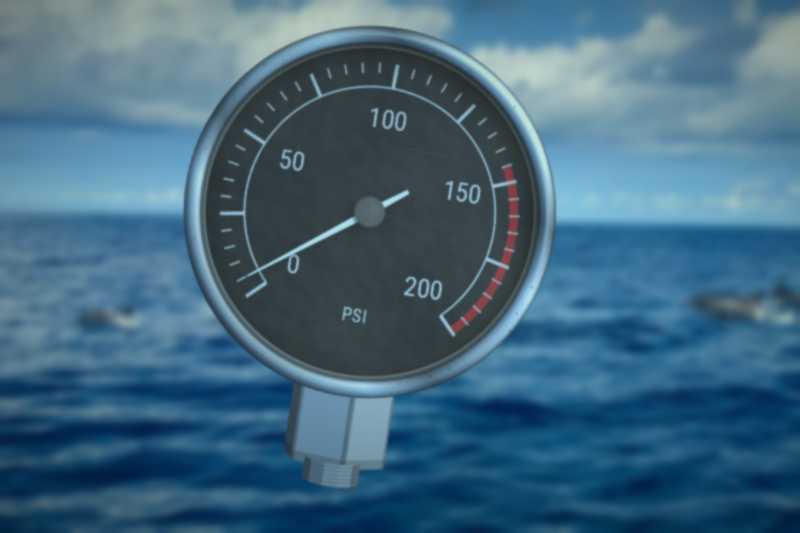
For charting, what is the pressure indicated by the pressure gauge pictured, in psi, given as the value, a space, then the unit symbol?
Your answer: 5 psi
